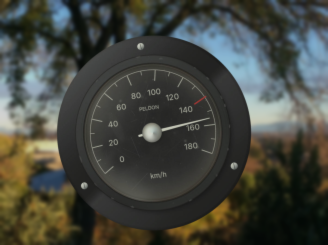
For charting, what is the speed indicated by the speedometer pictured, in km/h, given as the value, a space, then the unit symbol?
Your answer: 155 km/h
